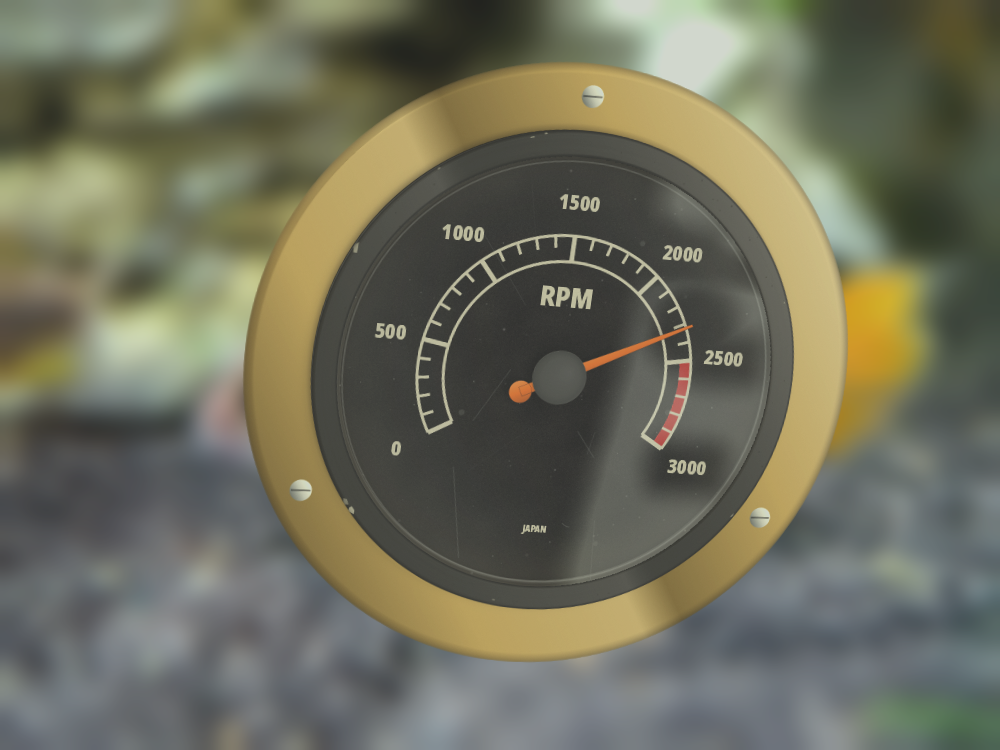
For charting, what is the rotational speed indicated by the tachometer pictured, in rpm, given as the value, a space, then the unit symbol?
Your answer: 2300 rpm
